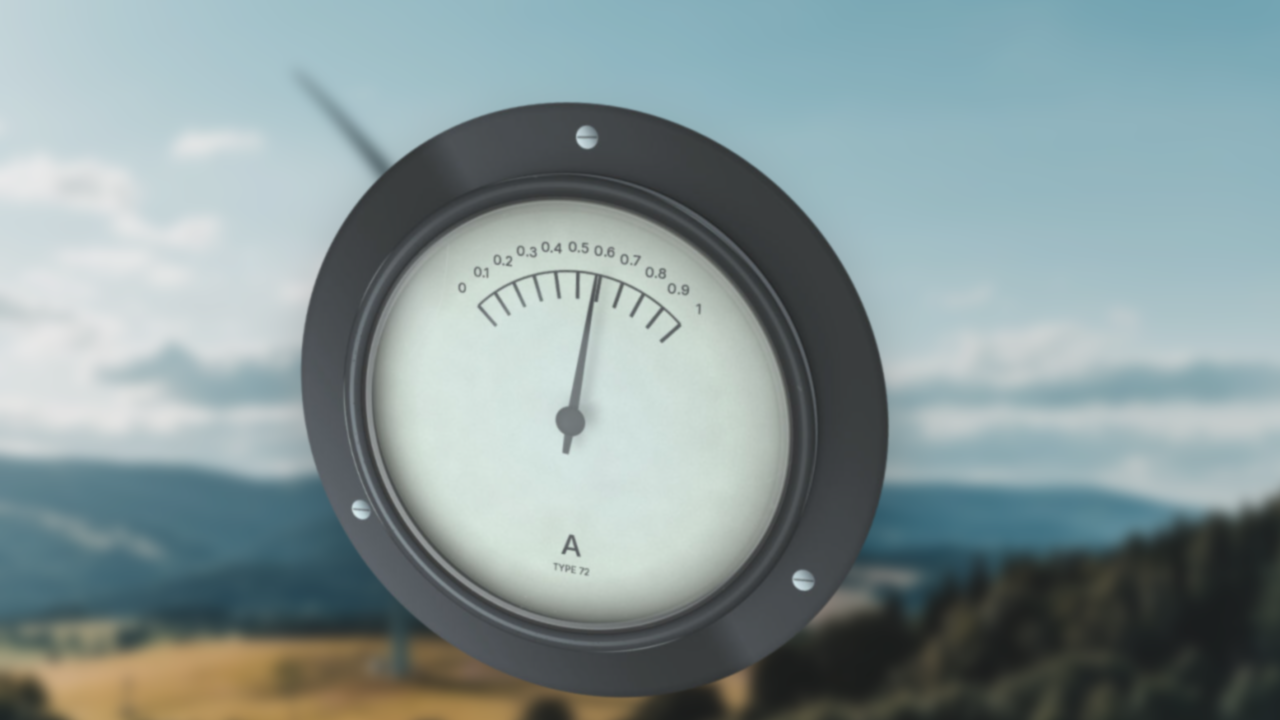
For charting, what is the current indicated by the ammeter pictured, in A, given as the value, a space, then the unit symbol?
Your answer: 0.6 A
